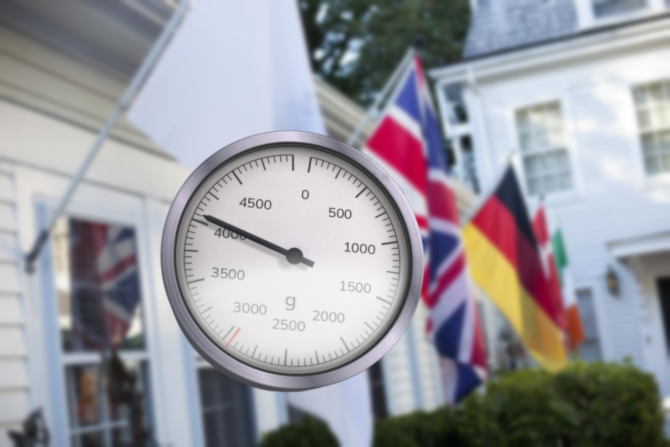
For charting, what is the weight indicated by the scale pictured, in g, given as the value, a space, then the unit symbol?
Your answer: 4050 g
